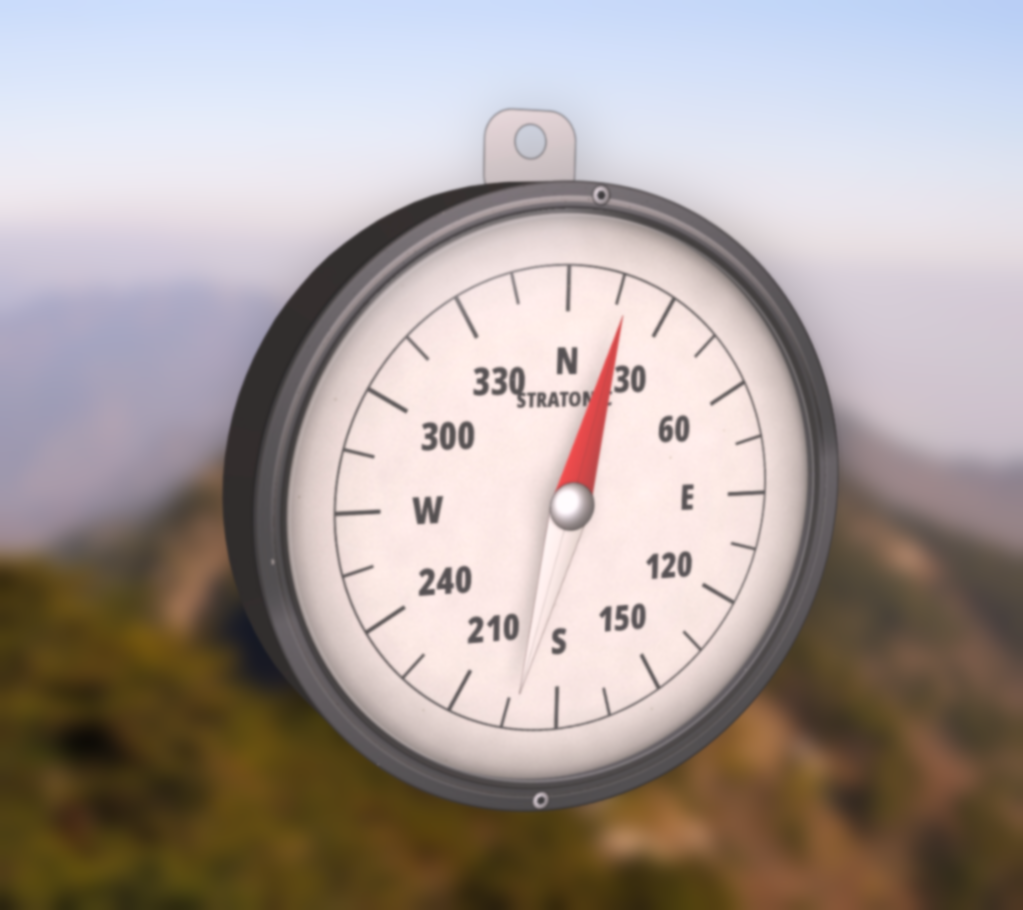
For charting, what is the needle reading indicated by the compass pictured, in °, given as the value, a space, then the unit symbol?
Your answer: 15 °
